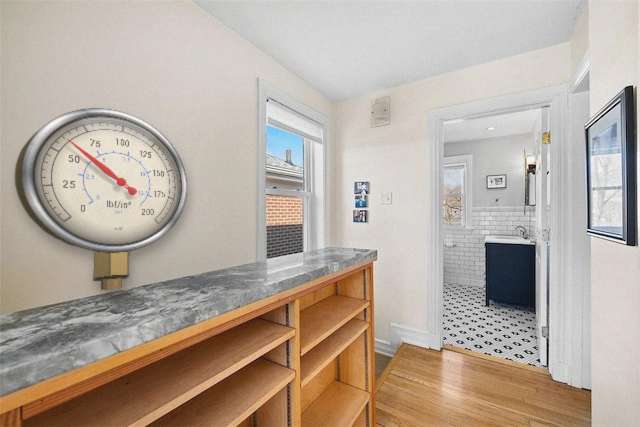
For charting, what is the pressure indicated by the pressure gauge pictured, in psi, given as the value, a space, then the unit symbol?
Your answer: 60 psi
